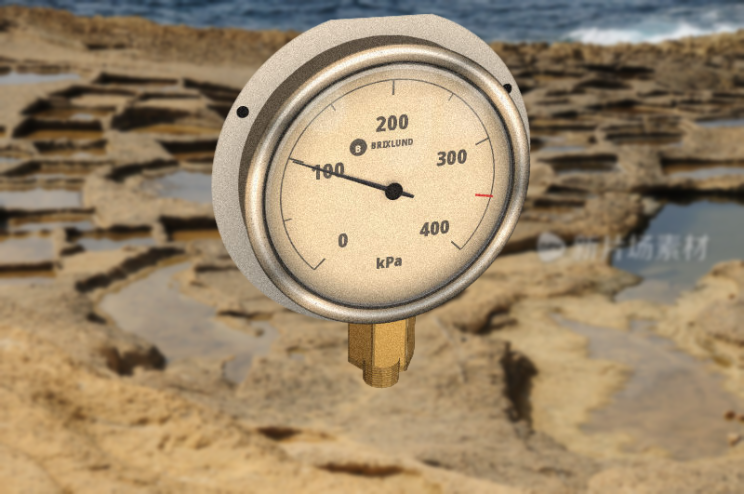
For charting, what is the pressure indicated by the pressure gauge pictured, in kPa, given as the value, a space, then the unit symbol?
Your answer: 100 kPa
